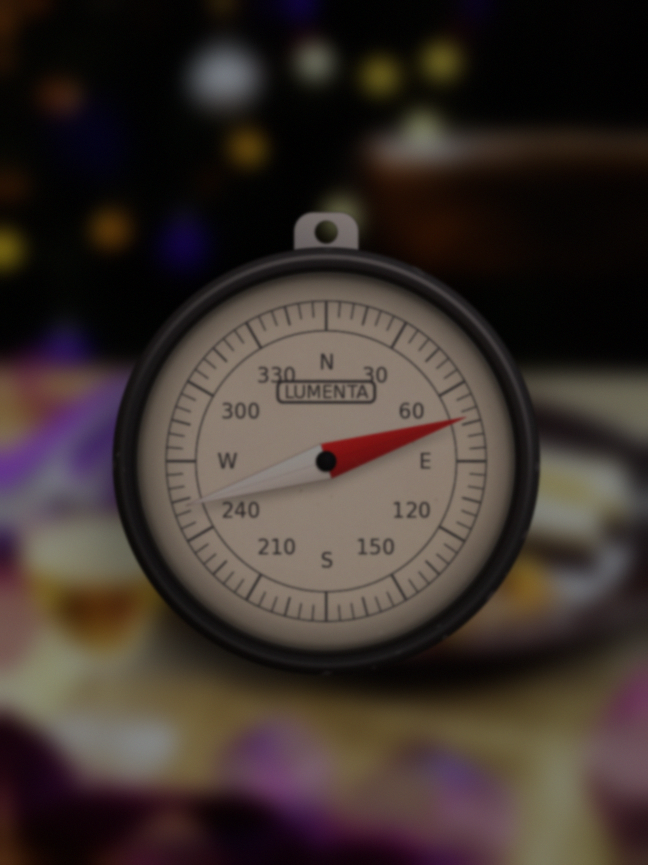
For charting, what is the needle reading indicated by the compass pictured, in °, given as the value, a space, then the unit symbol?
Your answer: 72.5 °
